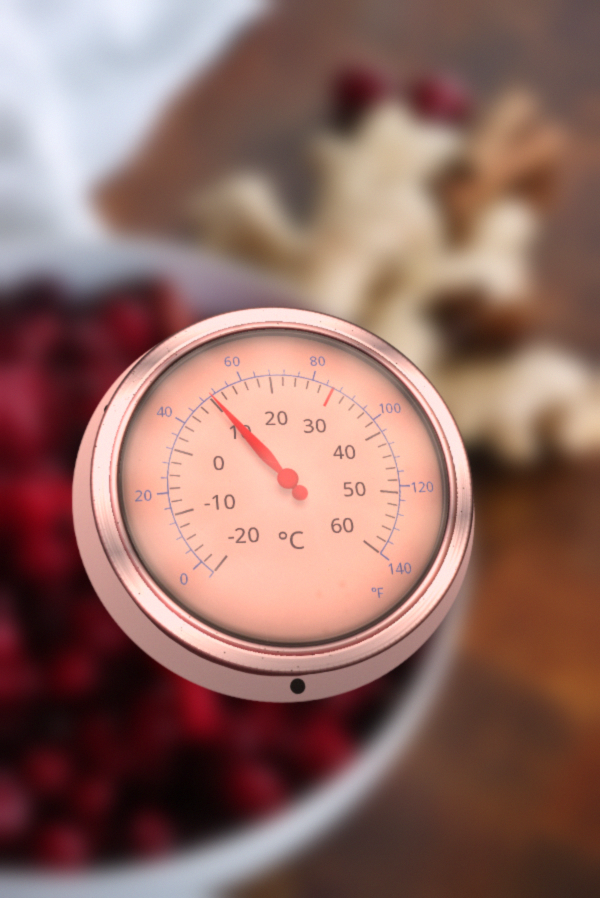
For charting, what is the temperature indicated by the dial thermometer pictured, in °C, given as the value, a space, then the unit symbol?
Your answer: 10 °C
